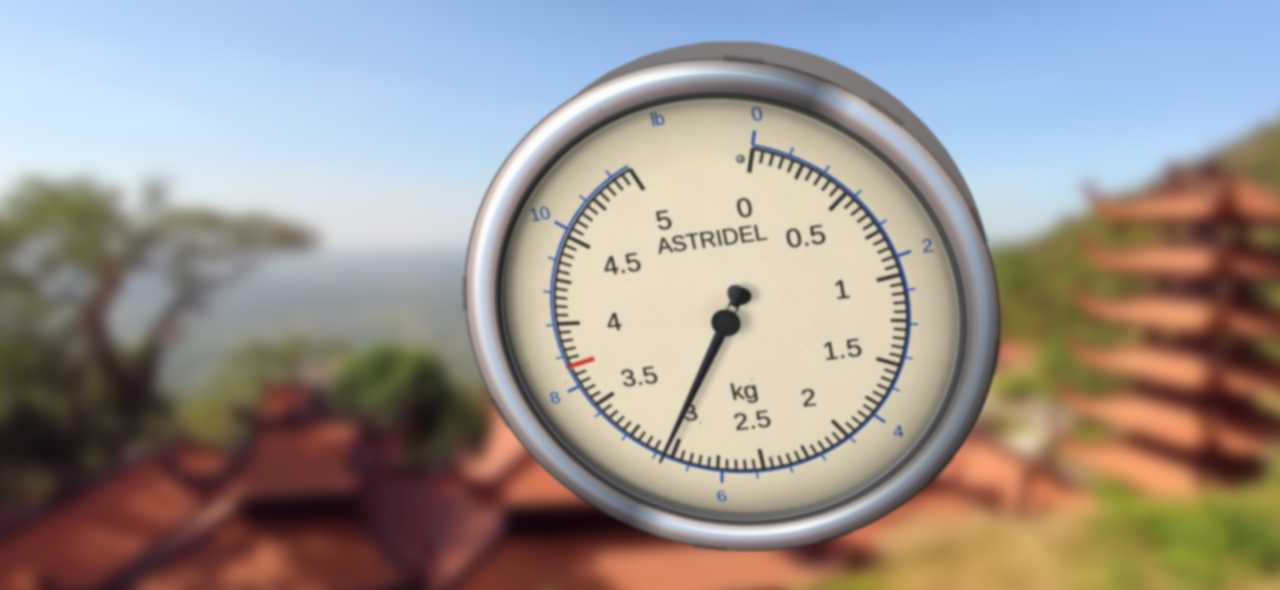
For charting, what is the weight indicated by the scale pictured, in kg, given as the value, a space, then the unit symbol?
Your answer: 3.05 kg
